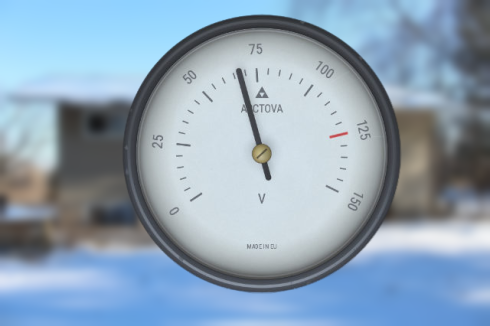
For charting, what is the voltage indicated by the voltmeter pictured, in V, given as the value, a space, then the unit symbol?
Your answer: 67.5 V
